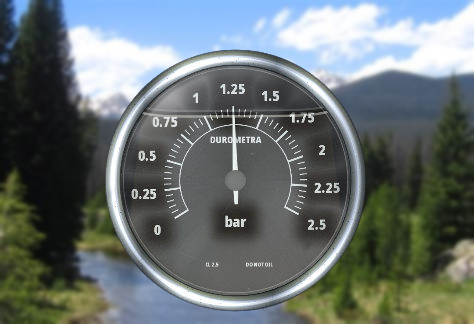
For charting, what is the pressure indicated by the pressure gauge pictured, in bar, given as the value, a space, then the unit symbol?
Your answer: 1.25 bar
